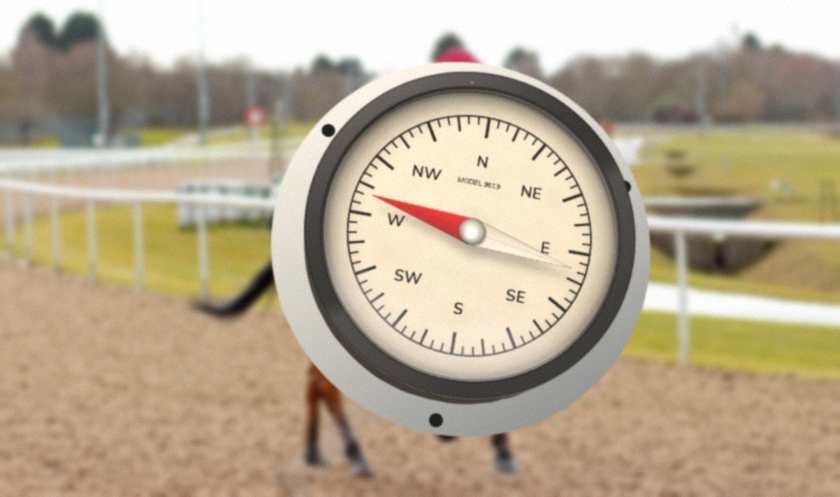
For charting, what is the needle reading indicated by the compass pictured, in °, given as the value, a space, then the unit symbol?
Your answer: 280 °
